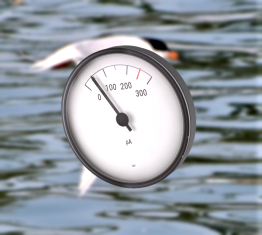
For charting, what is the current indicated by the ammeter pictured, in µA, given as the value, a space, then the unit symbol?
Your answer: 50 µA
